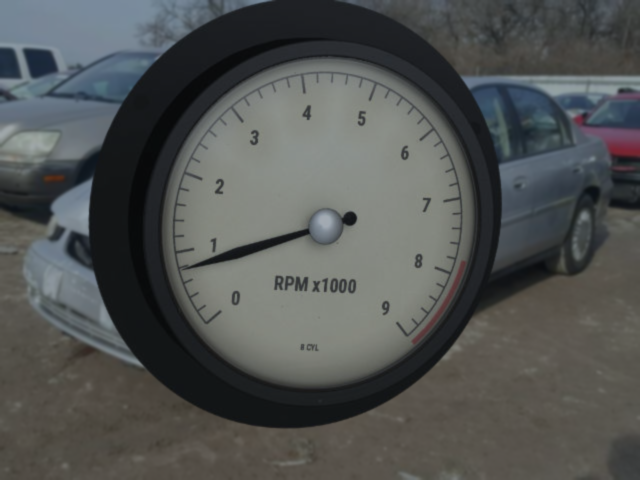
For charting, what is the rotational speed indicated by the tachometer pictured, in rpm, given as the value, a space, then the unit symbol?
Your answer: 800 rpm
